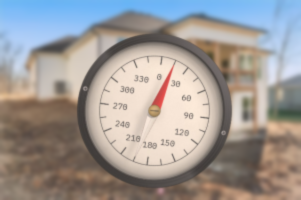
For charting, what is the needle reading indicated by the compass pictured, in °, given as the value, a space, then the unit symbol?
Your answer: 15 °
